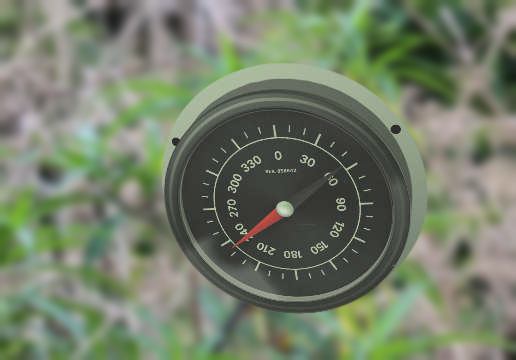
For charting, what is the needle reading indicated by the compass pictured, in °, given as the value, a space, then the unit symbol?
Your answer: 235 °
